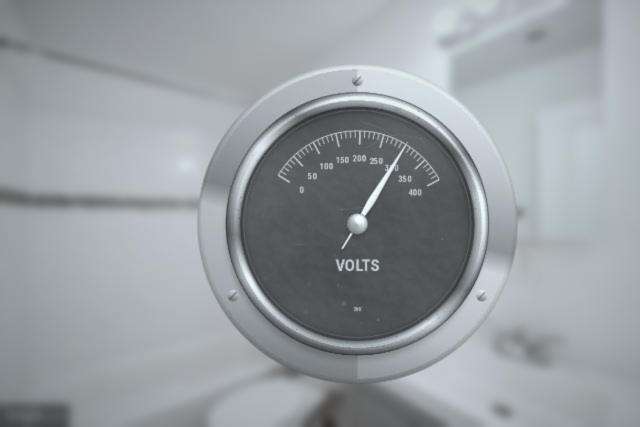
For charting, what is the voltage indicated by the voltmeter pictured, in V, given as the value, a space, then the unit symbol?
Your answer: 300 V
